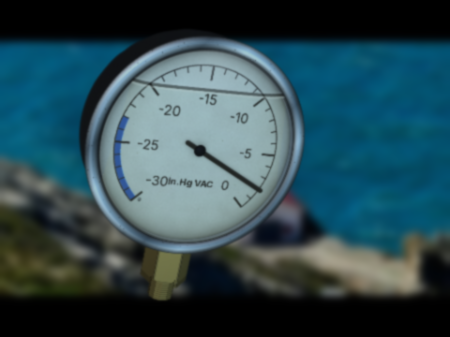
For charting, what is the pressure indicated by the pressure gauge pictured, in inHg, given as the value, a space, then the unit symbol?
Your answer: -2 inHg
